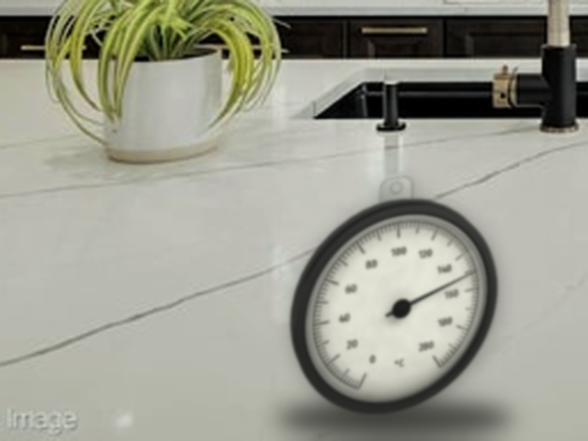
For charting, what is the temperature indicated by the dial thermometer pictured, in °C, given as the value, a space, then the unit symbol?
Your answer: 150 °C
